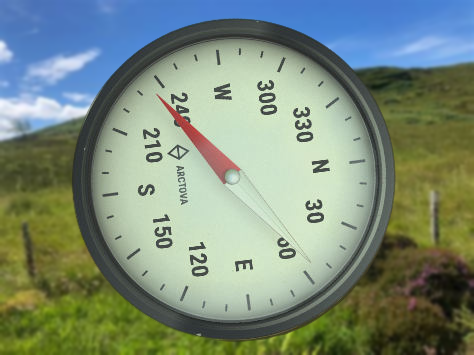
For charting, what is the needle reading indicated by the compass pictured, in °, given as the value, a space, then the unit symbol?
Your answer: 235 °
